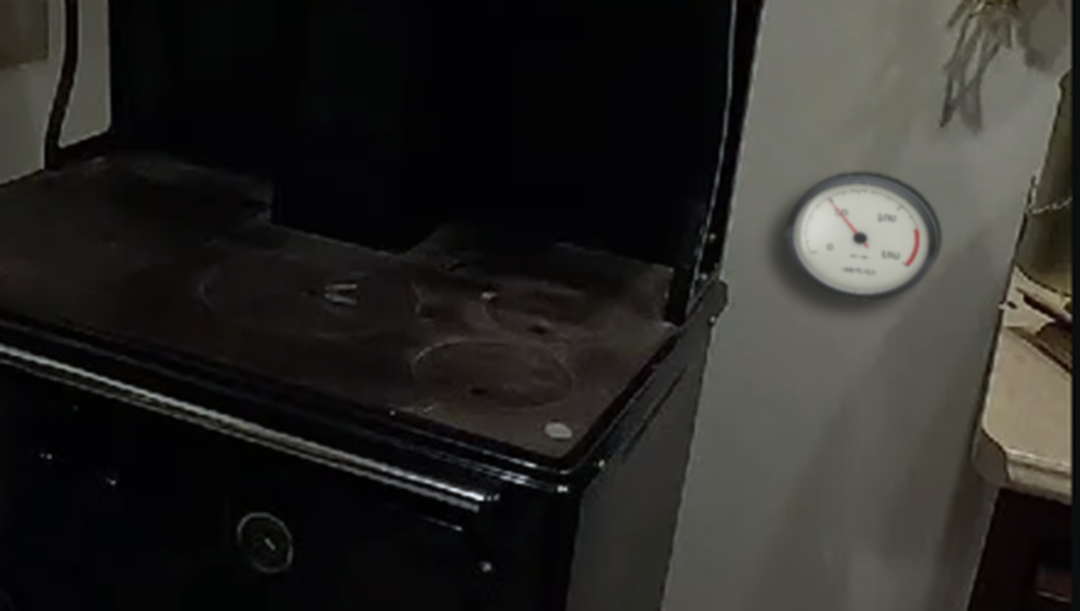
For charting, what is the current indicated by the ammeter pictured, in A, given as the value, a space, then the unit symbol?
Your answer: 50 A
